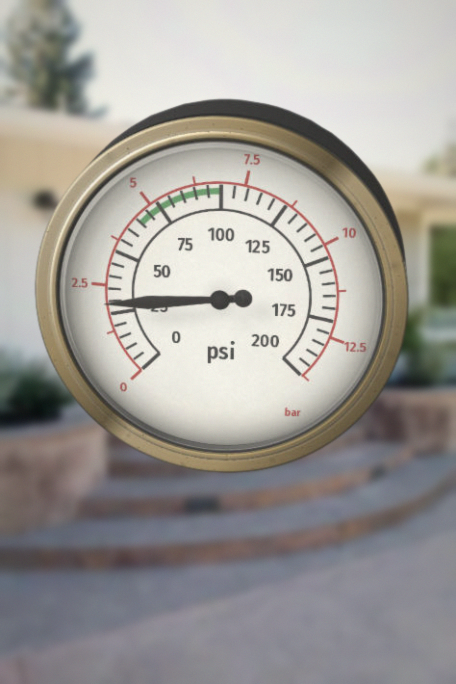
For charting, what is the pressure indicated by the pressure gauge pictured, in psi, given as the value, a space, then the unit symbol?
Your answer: 30 psi
